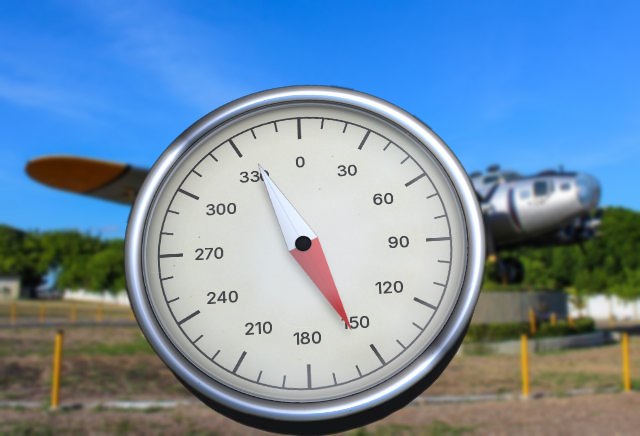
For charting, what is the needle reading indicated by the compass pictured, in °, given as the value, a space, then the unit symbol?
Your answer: 155 °
